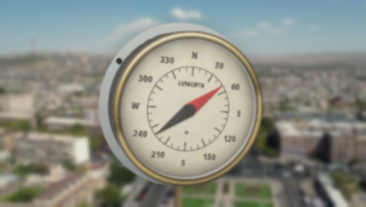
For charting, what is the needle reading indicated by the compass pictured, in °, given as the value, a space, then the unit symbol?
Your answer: 50 °
